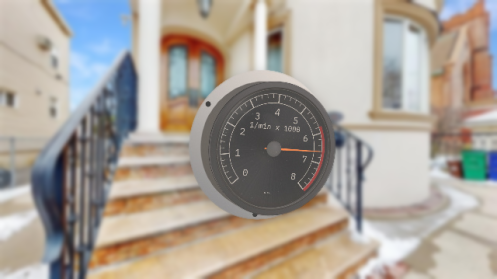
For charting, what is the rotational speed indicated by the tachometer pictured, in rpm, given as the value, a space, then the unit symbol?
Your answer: 6600 rpm
